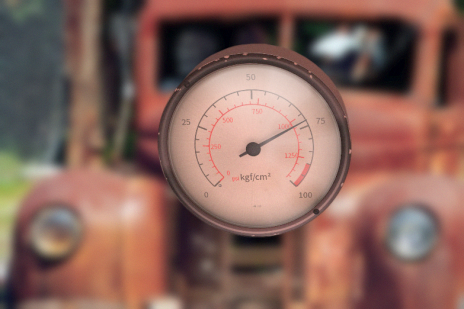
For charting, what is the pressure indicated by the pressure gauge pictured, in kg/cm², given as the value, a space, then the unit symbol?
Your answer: 72.5 kg/cm²
